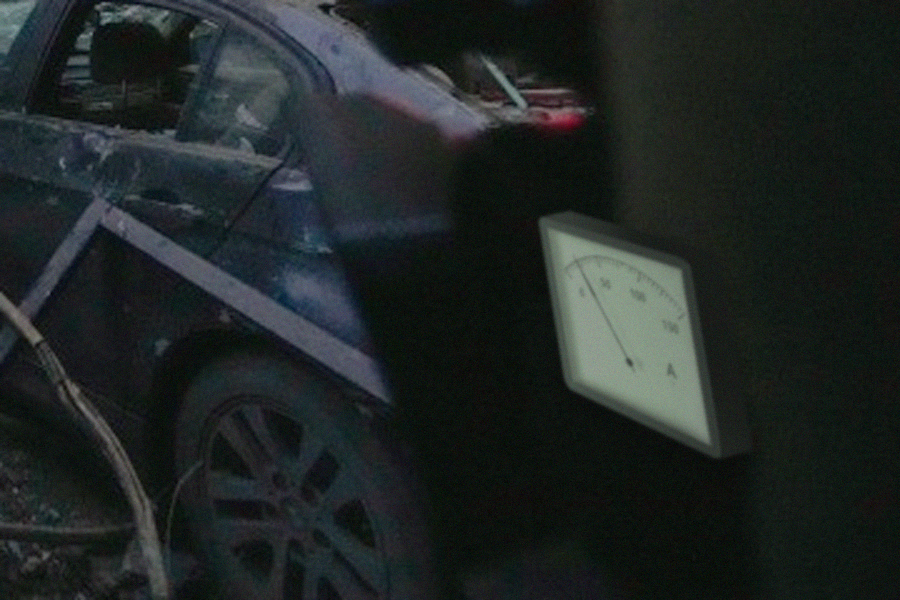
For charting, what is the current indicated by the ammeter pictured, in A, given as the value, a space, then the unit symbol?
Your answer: 25 A
